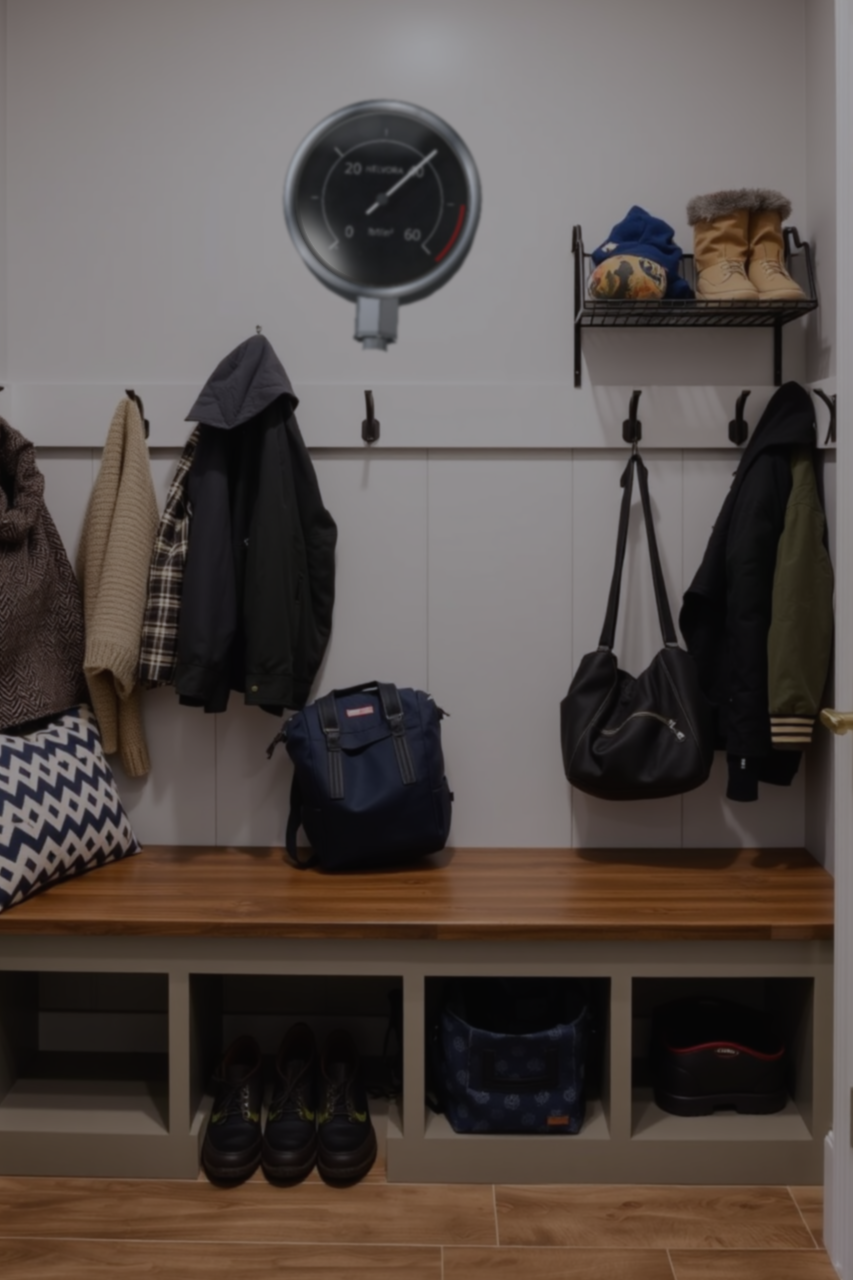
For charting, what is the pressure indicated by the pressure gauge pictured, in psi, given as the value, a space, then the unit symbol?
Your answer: 40 psi
